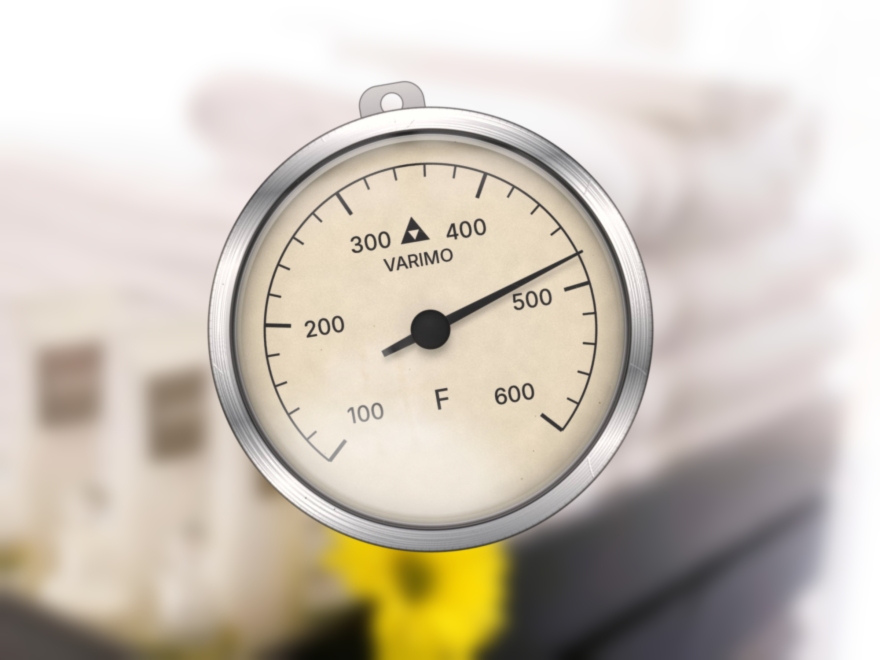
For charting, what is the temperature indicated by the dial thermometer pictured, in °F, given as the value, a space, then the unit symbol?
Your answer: 480 °F
